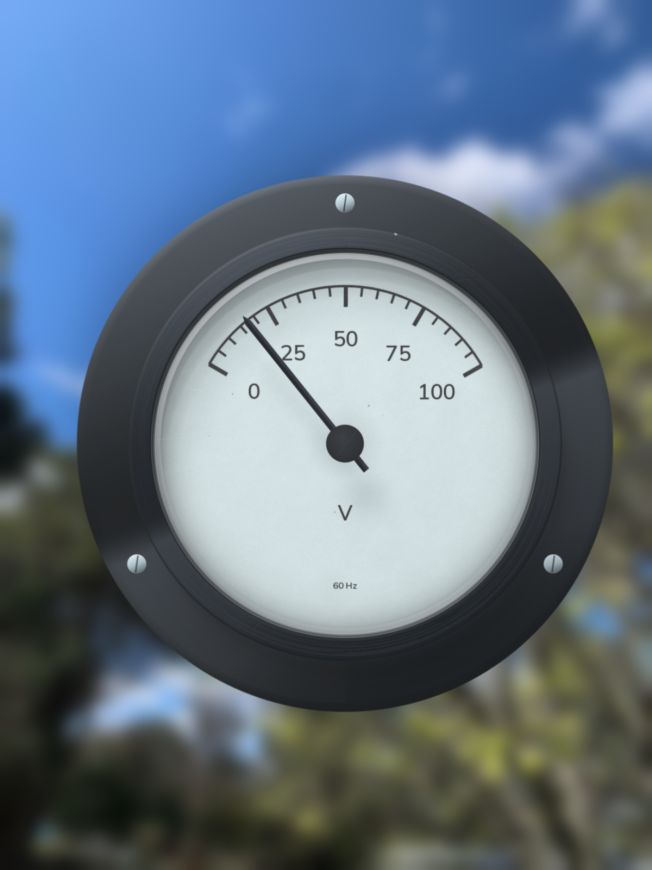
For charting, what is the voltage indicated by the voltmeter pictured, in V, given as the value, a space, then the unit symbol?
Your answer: 17.5 V
